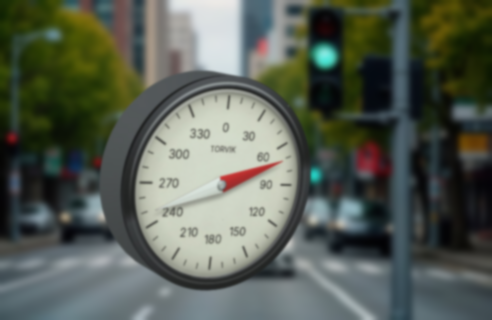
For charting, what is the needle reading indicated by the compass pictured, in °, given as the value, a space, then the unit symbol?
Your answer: 70 °
